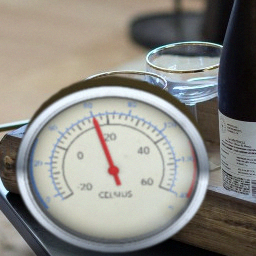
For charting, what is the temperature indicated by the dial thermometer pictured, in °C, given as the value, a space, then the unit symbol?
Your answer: 16 °C
